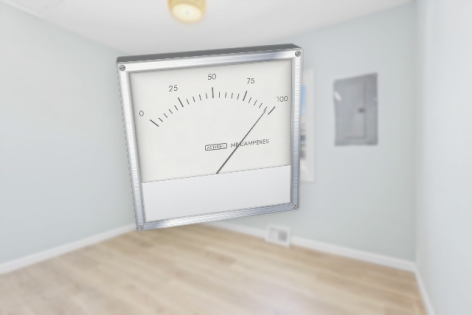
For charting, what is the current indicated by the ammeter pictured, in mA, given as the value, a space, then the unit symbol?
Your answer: 95 mA
